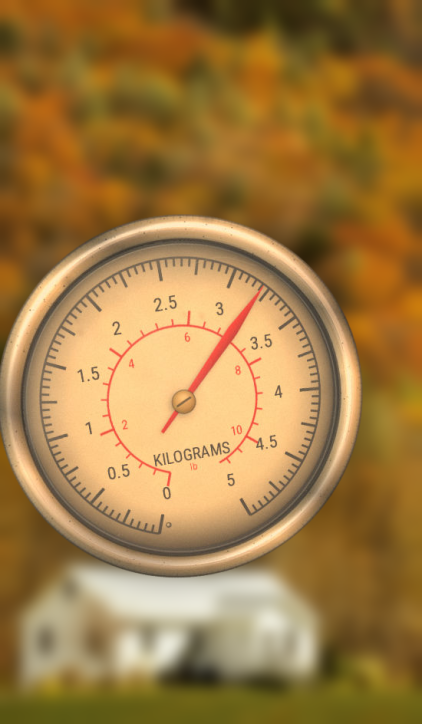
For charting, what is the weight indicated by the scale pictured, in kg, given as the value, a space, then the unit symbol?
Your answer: 3.2 kg
